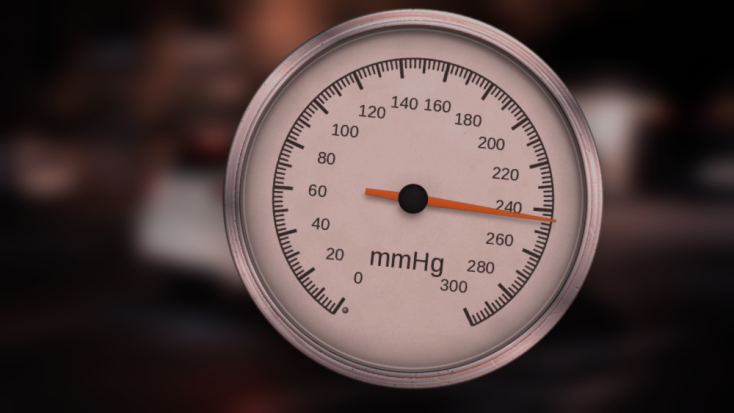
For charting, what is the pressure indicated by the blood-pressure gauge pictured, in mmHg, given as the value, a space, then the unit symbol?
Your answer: 244 mmHg
